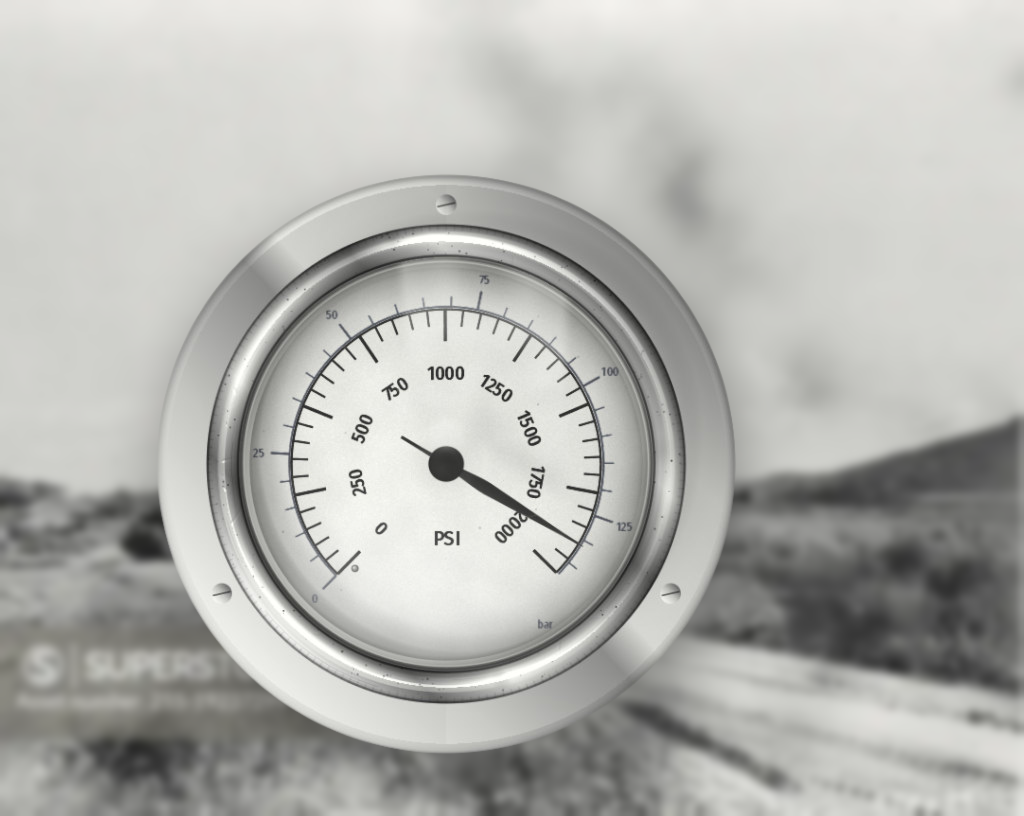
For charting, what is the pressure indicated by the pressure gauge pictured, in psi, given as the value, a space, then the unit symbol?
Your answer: 1900 psi
